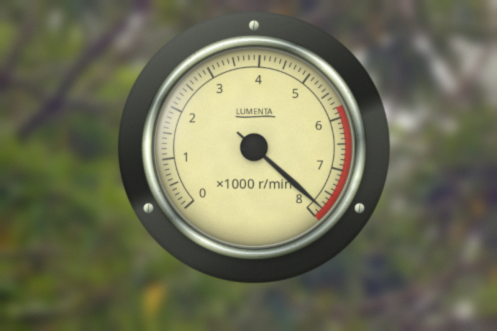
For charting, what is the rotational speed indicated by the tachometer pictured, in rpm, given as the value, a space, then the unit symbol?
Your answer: 7800 rpm
